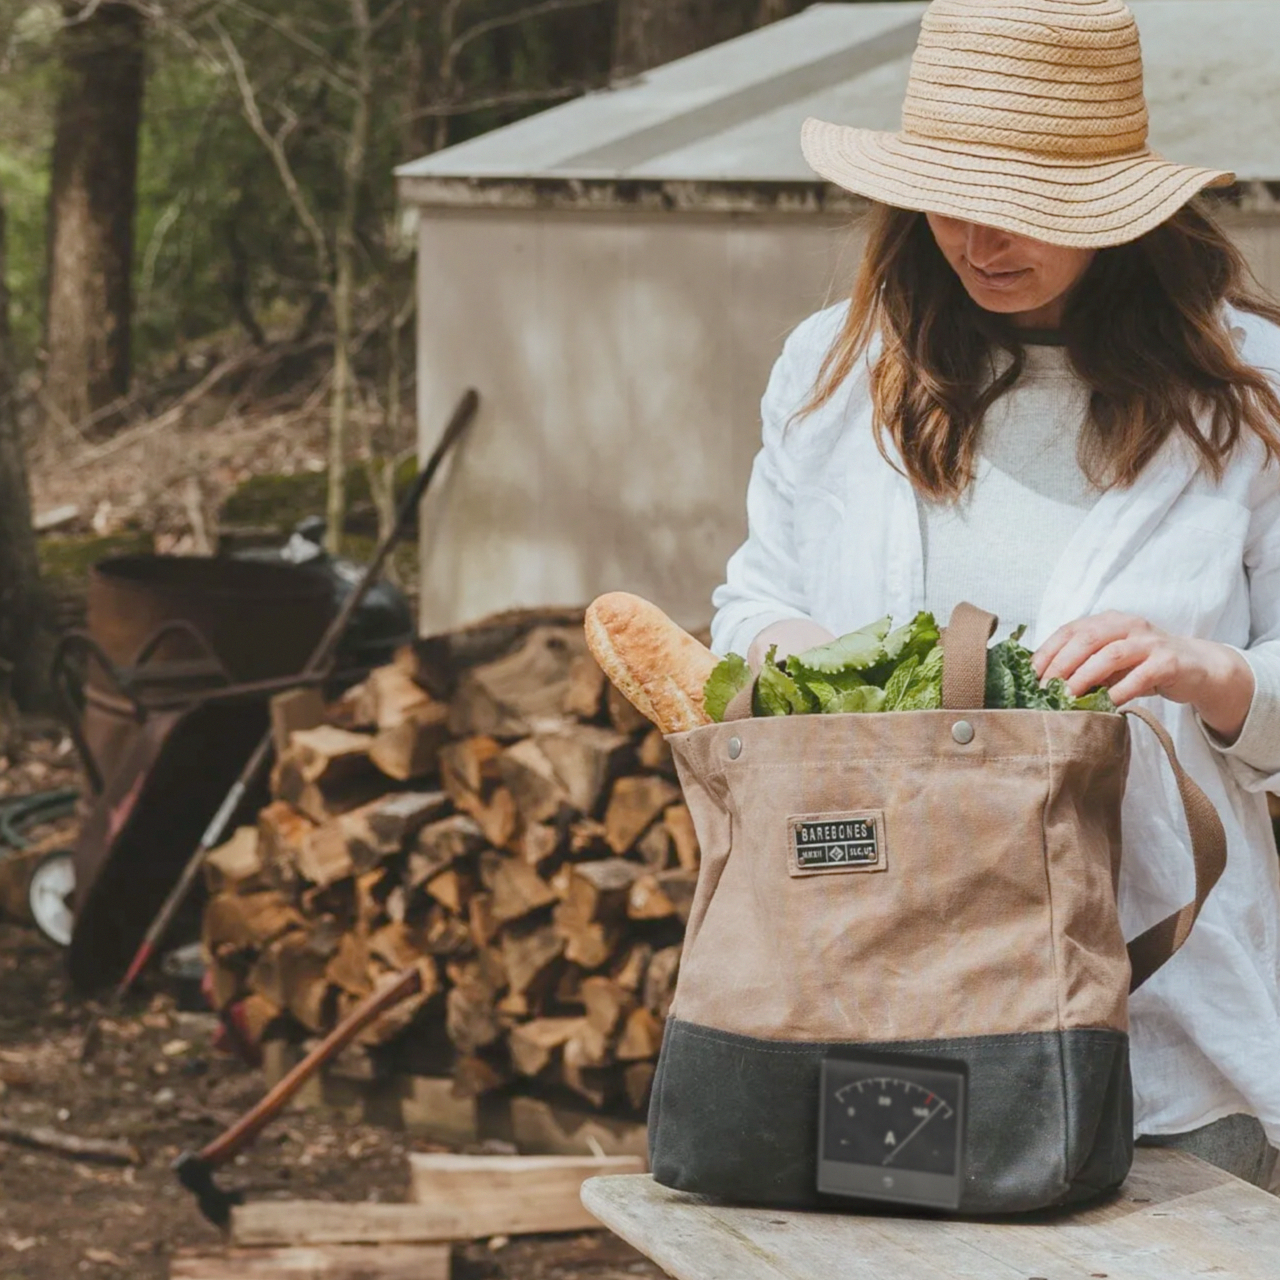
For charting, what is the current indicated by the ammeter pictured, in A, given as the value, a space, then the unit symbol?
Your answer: 180 A
